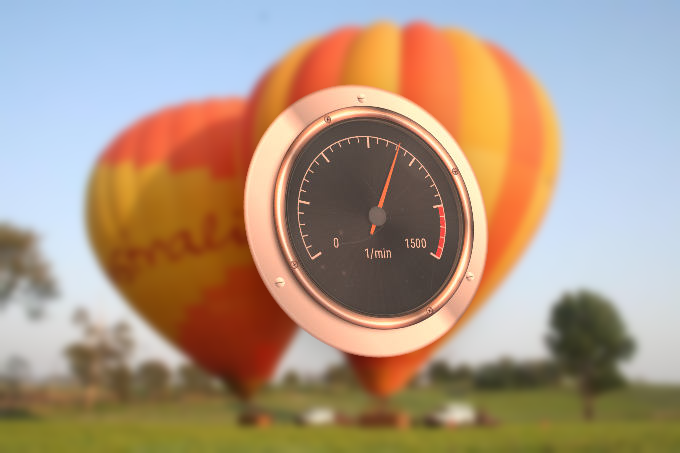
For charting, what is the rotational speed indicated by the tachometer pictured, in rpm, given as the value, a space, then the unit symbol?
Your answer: 900 rpm
